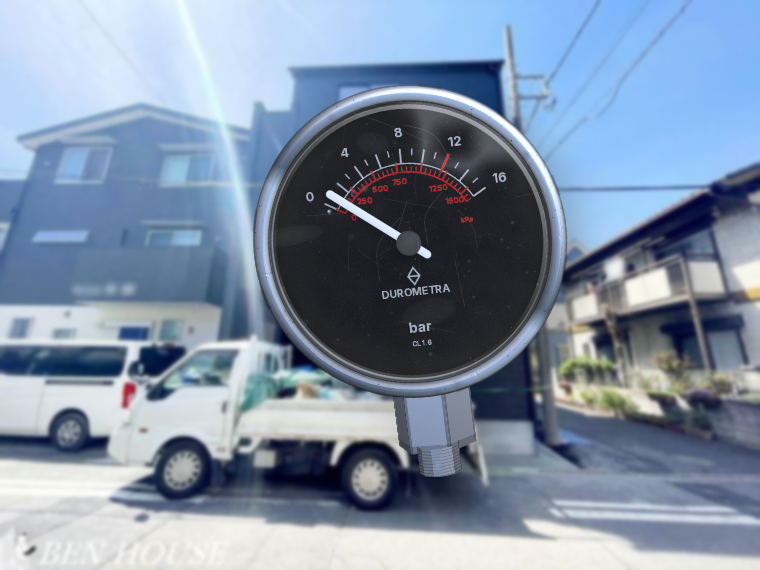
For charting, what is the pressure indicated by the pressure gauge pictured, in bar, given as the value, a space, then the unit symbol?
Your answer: 1 bar
